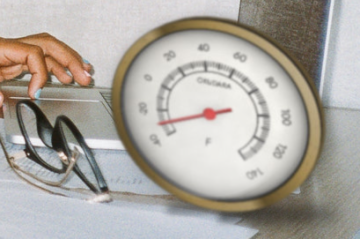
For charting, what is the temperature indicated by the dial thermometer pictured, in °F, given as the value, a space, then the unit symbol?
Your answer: -30 °F
